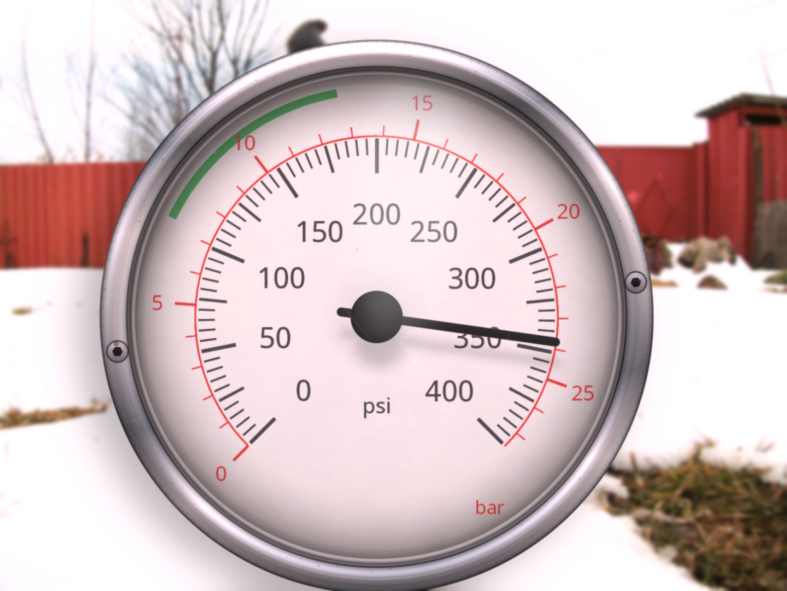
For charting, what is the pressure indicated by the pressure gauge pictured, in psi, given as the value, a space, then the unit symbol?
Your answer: 345 psi
